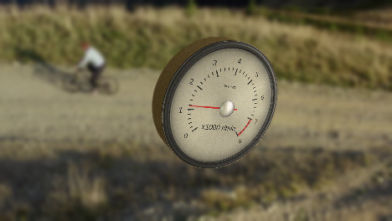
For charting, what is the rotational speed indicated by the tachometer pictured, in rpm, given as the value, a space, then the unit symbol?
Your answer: 1200 rpm
